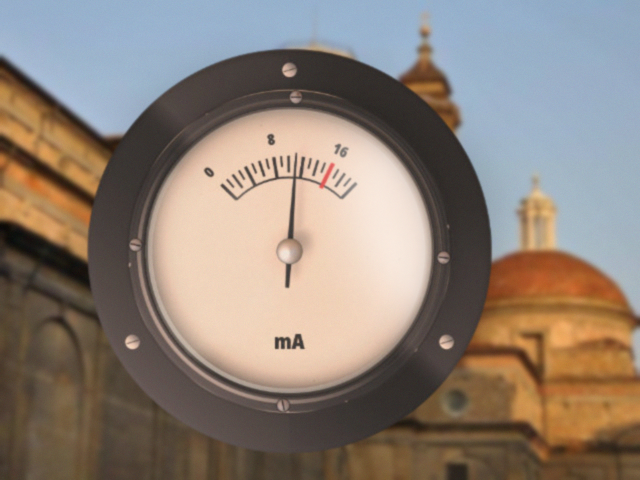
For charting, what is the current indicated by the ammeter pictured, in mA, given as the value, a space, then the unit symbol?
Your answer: 11 mA
